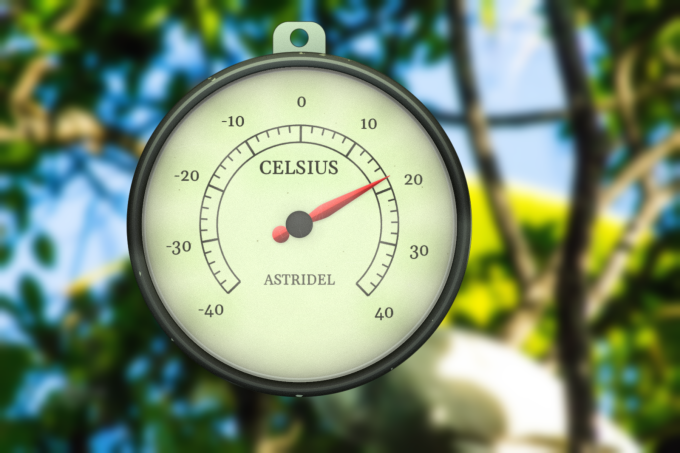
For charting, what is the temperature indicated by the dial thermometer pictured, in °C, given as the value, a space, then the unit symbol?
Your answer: 18 °C
